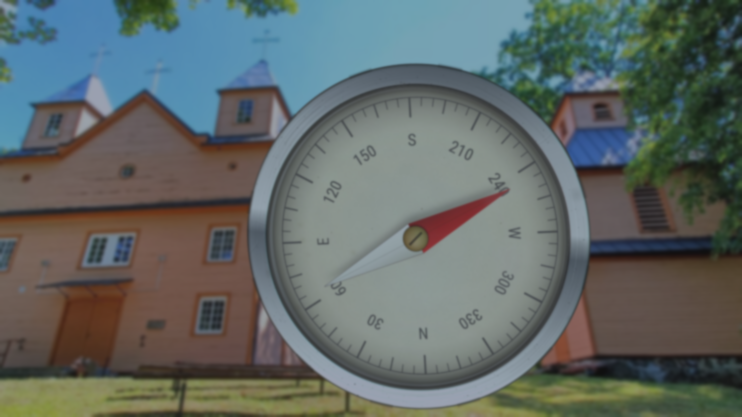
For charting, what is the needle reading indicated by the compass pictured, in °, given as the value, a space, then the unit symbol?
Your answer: 245 °
